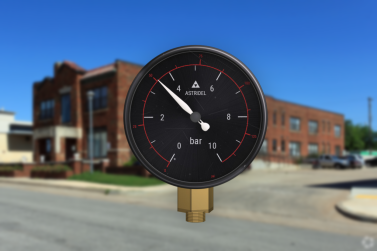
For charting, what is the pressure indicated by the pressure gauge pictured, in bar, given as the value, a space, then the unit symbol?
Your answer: 3.5 bar
